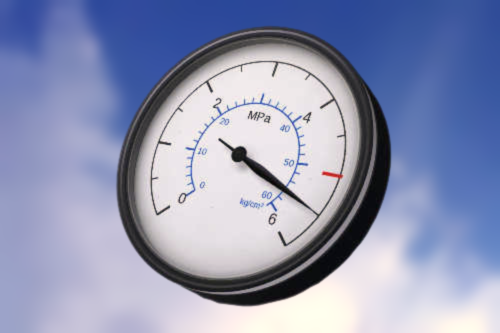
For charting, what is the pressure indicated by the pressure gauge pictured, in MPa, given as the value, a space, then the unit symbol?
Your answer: 5.5 MPa
